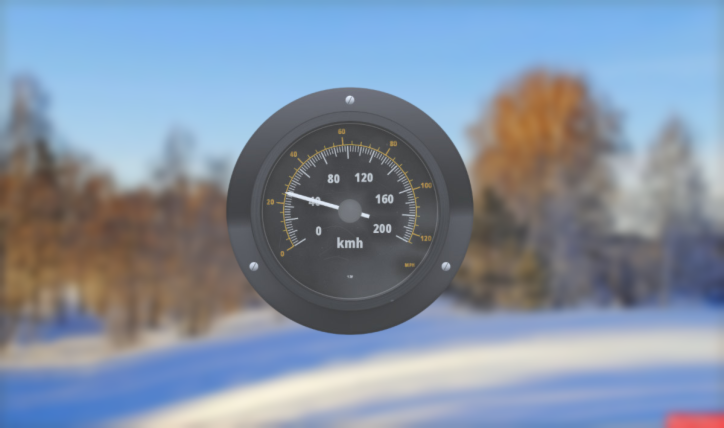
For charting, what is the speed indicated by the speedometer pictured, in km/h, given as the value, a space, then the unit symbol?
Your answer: 40 km/h
